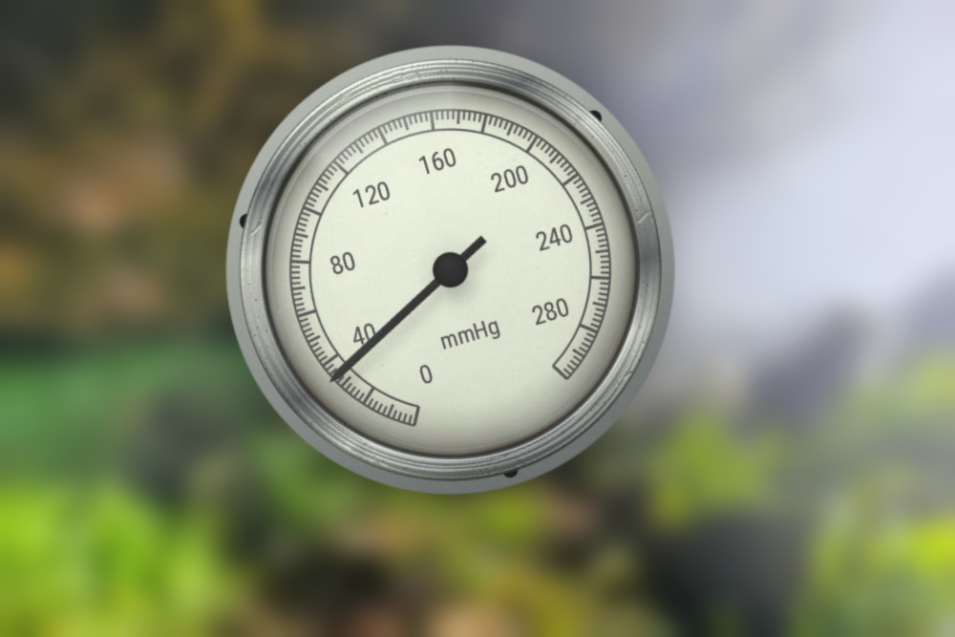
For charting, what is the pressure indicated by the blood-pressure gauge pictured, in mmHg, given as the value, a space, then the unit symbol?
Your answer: 34 mmHg
